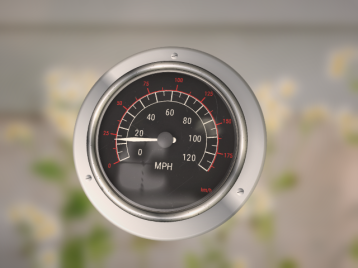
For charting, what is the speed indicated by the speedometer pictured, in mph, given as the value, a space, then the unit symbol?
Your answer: 12.5 mph
